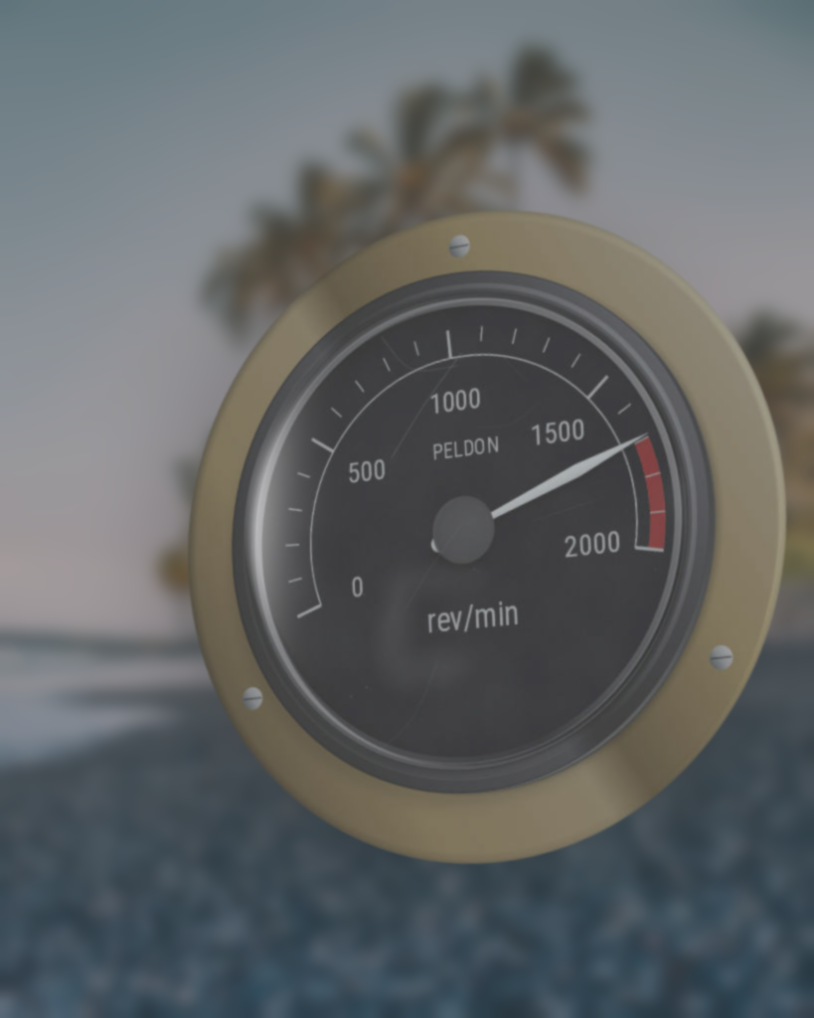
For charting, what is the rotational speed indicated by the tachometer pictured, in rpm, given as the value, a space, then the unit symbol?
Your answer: 1700 rpm
